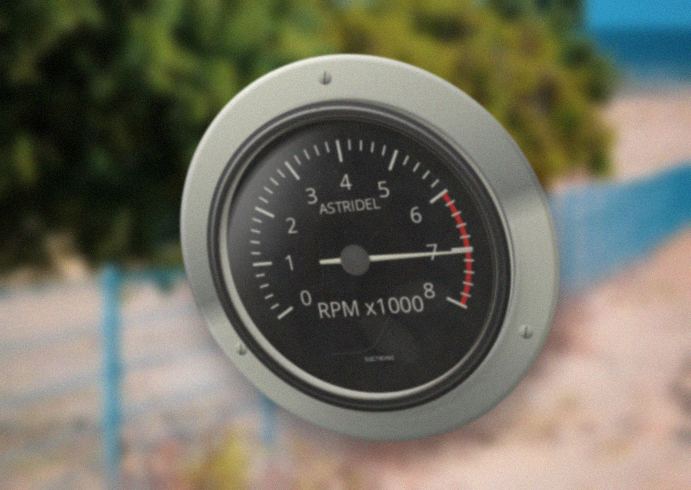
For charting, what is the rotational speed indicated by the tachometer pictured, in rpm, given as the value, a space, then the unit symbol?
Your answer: 7000 rpm
